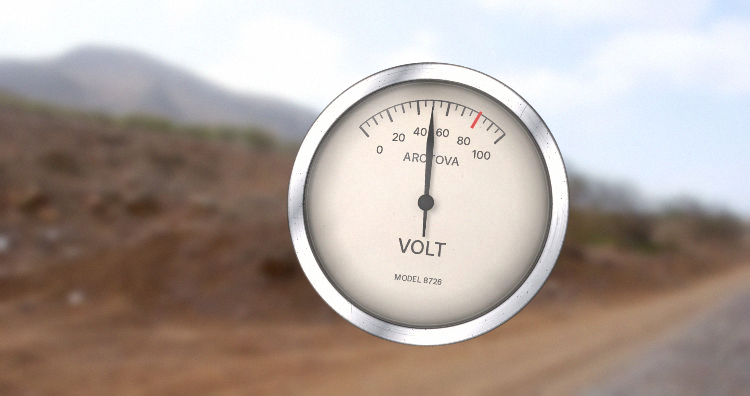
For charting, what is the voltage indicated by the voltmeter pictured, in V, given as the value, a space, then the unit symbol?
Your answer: 50 V
